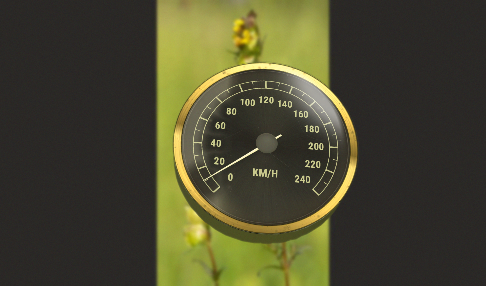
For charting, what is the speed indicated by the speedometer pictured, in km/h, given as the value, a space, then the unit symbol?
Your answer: 10 km/h
